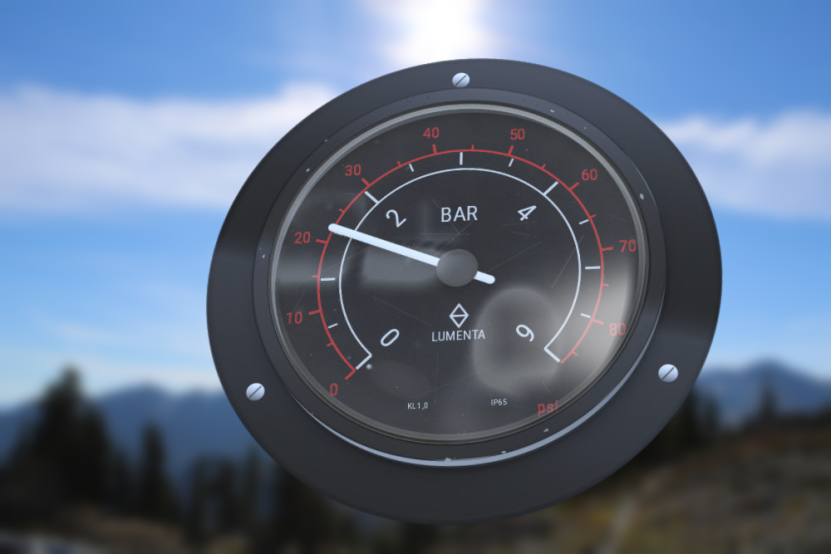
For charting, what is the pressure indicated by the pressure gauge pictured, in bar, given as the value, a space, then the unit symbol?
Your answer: 1.5 bar
